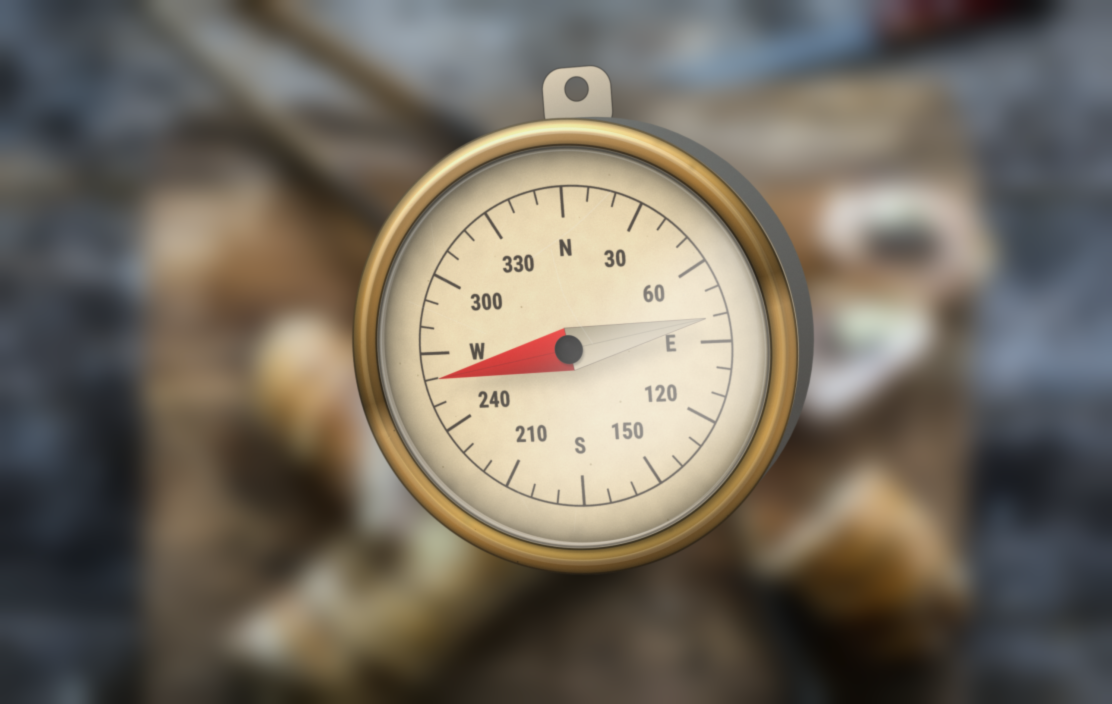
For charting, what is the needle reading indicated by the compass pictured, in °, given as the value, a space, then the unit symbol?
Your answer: 260 °
